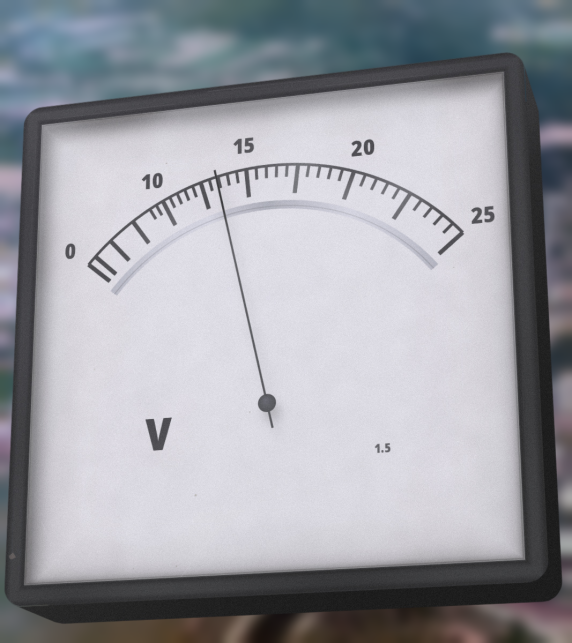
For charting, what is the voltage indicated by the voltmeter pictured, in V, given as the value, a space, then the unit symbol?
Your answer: 13.5 V
